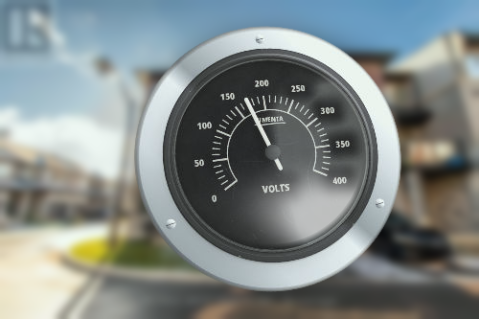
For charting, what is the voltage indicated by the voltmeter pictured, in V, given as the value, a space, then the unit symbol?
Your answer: 170 V
